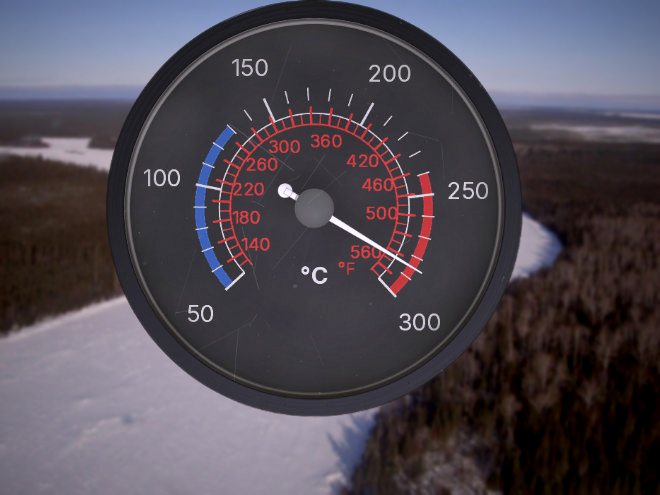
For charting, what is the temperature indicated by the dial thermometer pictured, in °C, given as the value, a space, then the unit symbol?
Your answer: 285 °C
